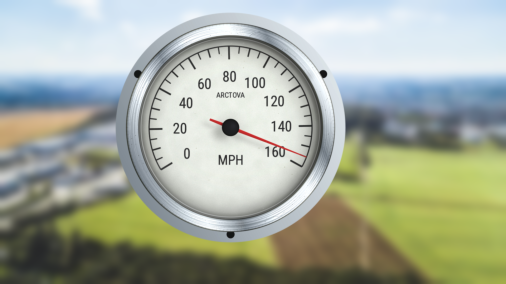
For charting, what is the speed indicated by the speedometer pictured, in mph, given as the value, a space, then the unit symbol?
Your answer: 155 mph
